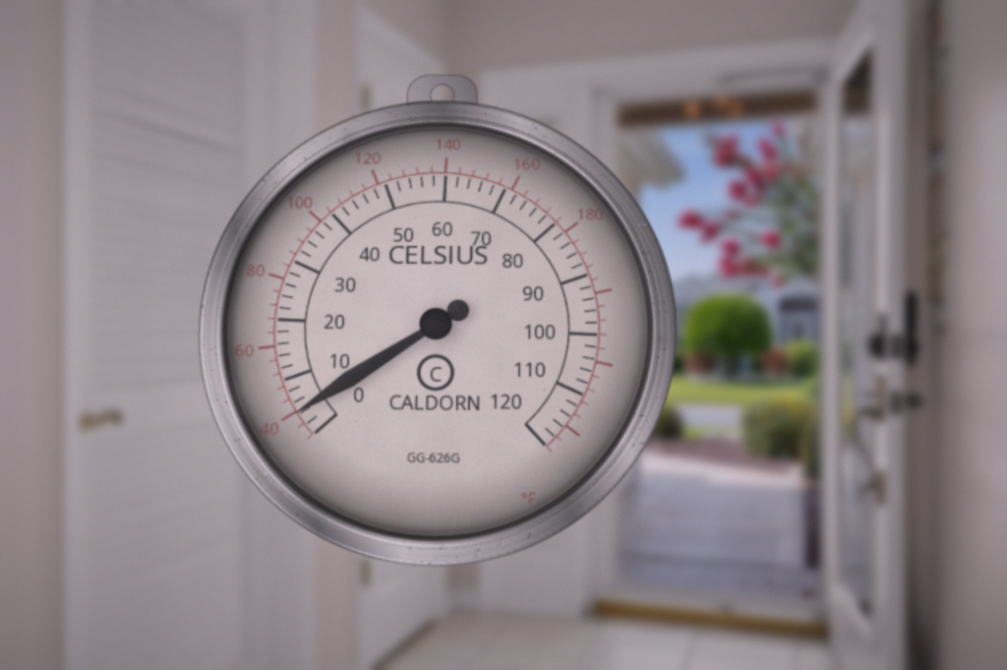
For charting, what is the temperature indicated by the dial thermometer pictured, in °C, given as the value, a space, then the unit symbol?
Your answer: 4 °C
